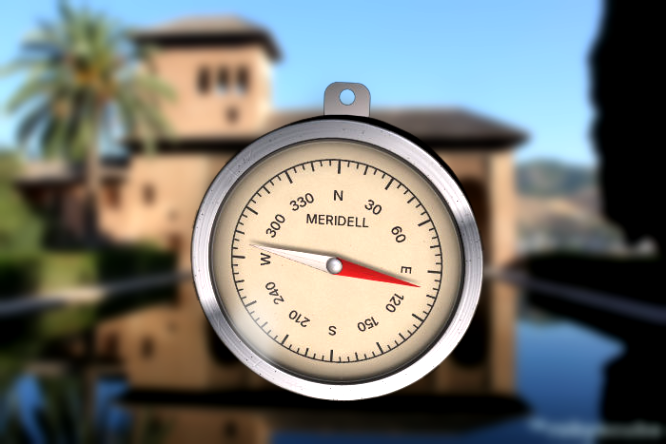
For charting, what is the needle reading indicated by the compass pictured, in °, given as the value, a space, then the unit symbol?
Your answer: 100 °
